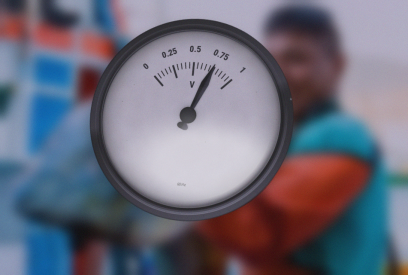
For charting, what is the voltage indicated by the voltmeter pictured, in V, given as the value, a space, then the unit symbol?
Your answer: 0.75 V
